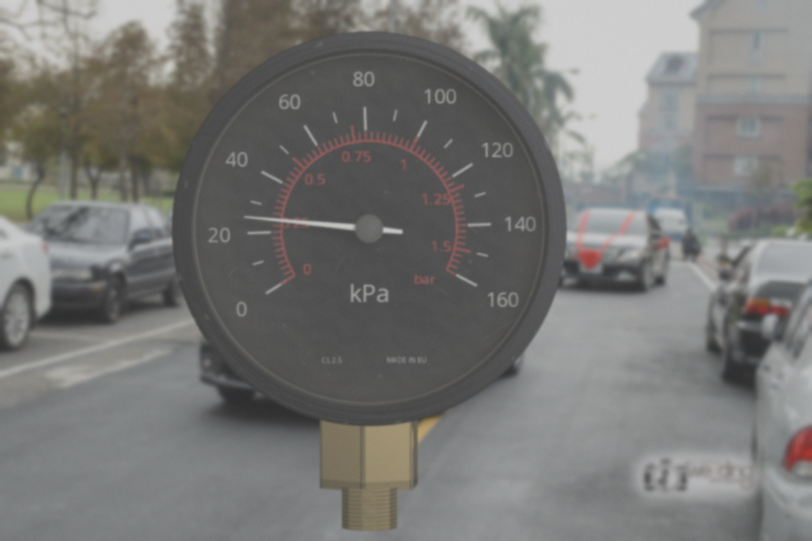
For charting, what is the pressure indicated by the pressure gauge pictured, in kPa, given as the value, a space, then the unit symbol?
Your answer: 25 kPa
